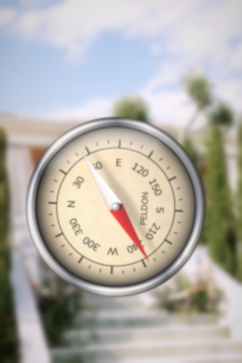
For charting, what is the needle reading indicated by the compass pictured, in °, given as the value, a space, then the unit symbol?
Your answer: 235 °
